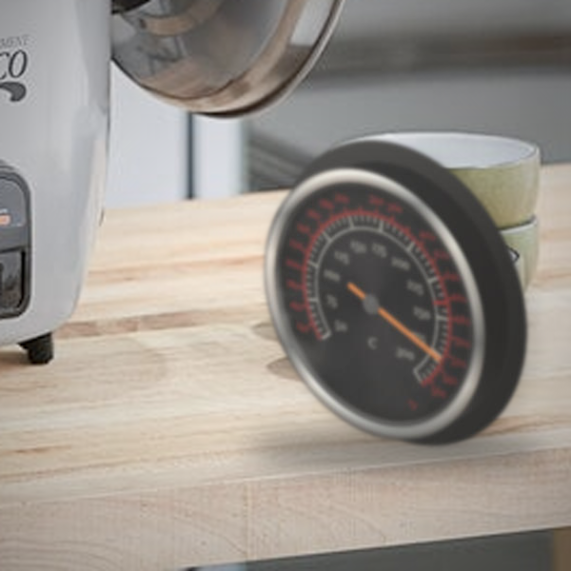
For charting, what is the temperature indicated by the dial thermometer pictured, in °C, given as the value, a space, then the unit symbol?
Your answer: 275 °C
